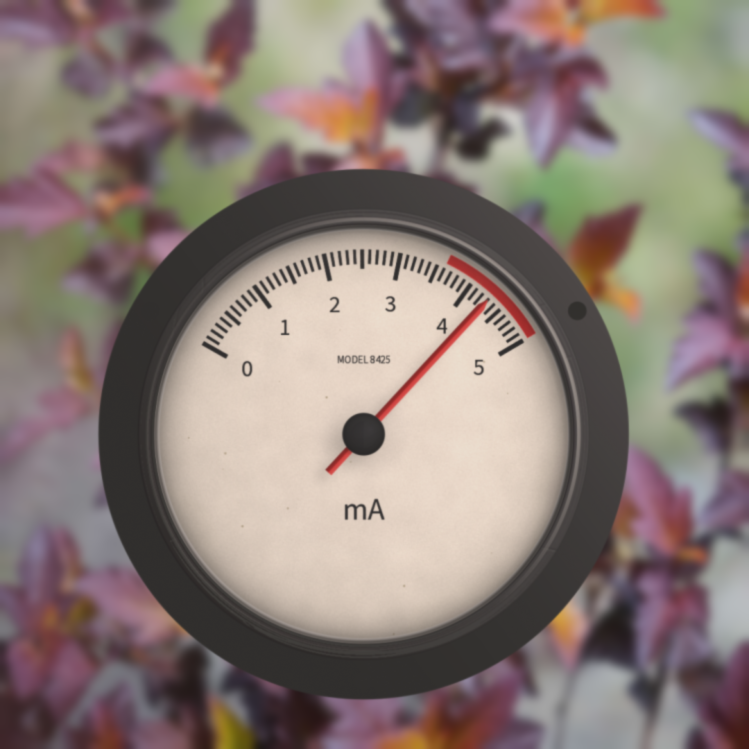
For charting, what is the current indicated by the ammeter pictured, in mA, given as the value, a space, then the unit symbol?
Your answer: 4.3 mA
